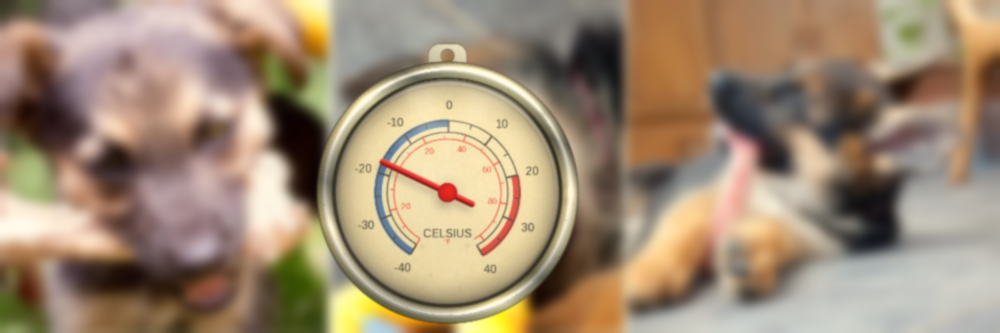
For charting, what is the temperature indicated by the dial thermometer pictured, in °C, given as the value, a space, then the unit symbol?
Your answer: -17.5 °C
